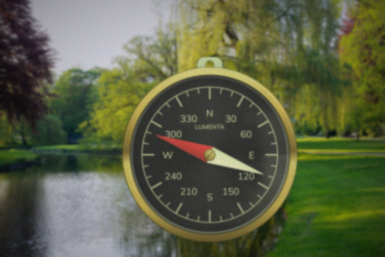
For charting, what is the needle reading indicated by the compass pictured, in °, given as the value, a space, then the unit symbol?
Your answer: 290 °
